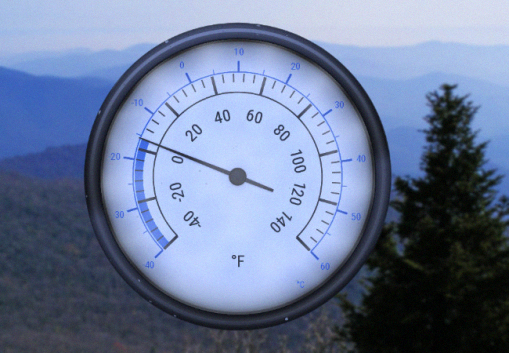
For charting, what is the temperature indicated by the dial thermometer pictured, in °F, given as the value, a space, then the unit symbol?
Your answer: 4 °F
